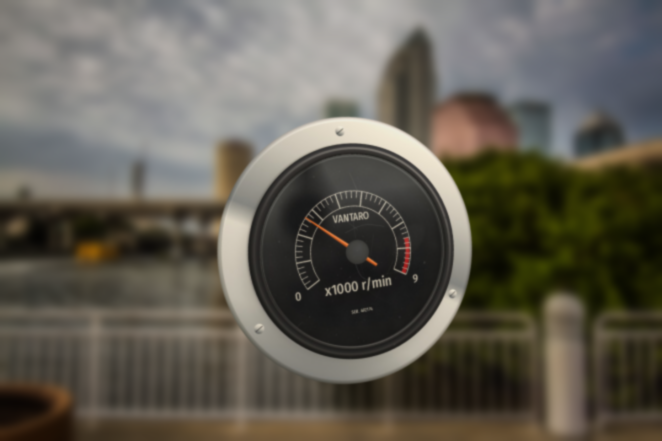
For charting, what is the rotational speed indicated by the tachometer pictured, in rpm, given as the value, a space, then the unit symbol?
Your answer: 2600 rpm
